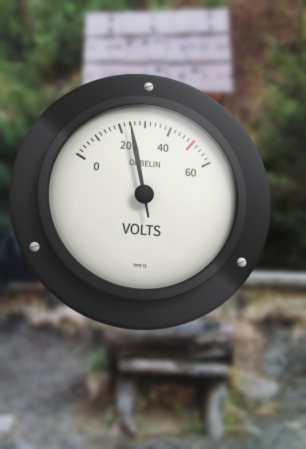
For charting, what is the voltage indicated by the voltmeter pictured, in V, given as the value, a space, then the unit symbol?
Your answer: 24 V
